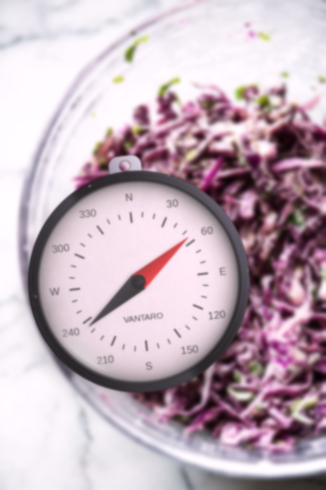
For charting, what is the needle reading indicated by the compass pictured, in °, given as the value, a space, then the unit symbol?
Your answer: 55 °
